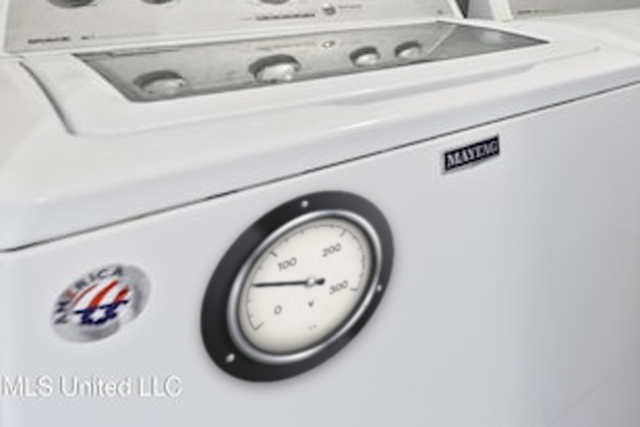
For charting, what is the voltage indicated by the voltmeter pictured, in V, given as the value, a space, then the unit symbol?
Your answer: 60 V
